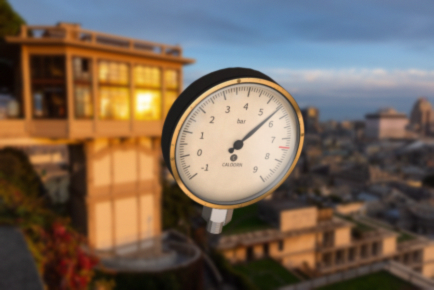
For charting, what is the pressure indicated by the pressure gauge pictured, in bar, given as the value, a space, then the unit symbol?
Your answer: 5.5 bar
